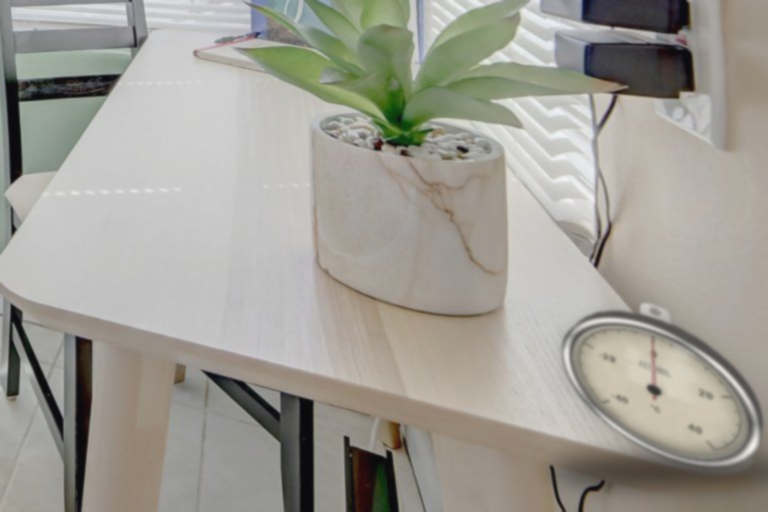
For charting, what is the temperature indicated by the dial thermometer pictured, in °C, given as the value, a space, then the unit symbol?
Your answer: 0 °C
